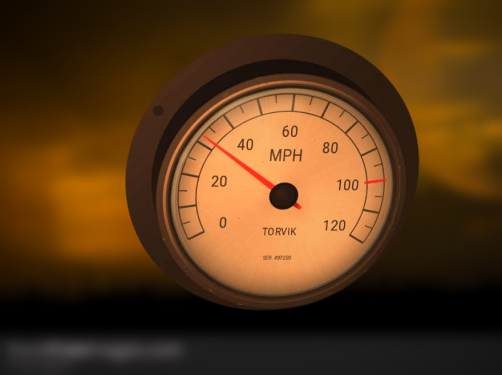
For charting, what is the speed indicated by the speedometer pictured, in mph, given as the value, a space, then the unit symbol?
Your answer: 32.5 mph
